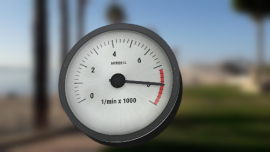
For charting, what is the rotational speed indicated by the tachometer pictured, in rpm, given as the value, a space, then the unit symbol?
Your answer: 8000 rpm
